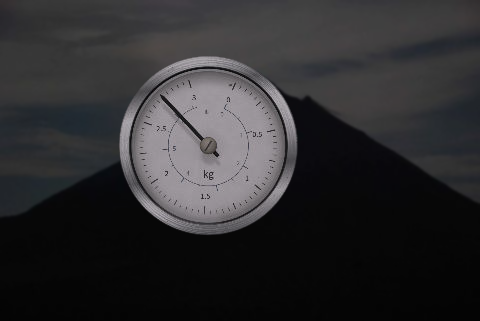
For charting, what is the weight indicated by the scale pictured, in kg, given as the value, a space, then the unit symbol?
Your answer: 2.75 kg
